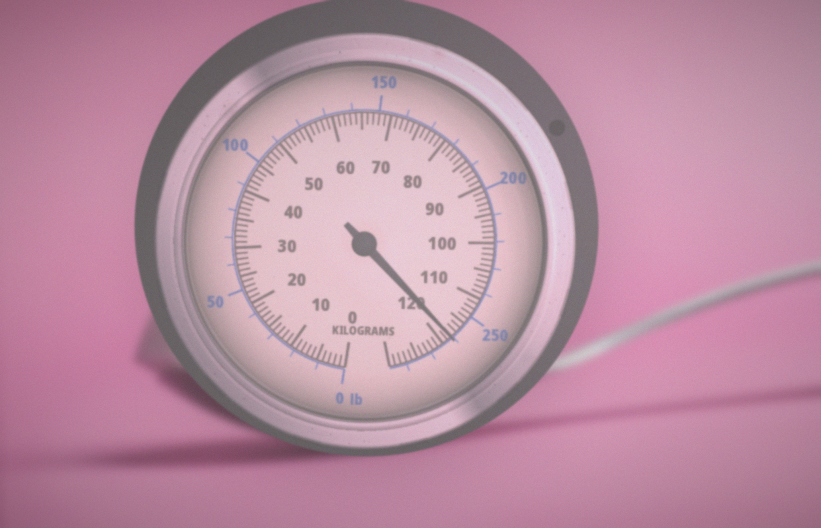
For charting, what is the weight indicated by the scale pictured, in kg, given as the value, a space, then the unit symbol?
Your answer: 118 kg
